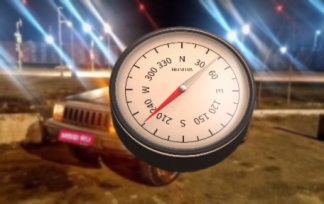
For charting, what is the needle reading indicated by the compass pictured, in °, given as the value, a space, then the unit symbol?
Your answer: 225 °
